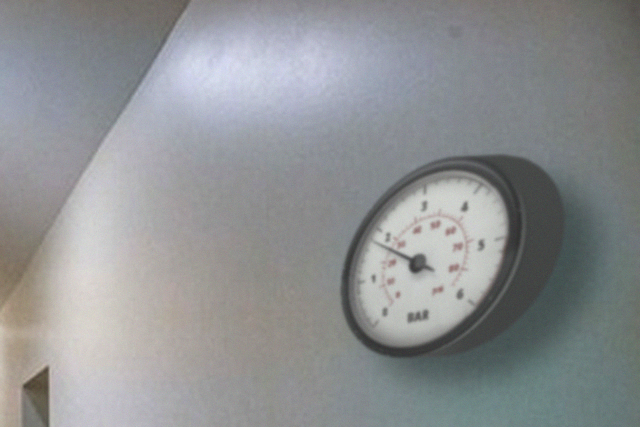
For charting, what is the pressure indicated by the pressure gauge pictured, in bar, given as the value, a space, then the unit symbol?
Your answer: 1.8 bar
